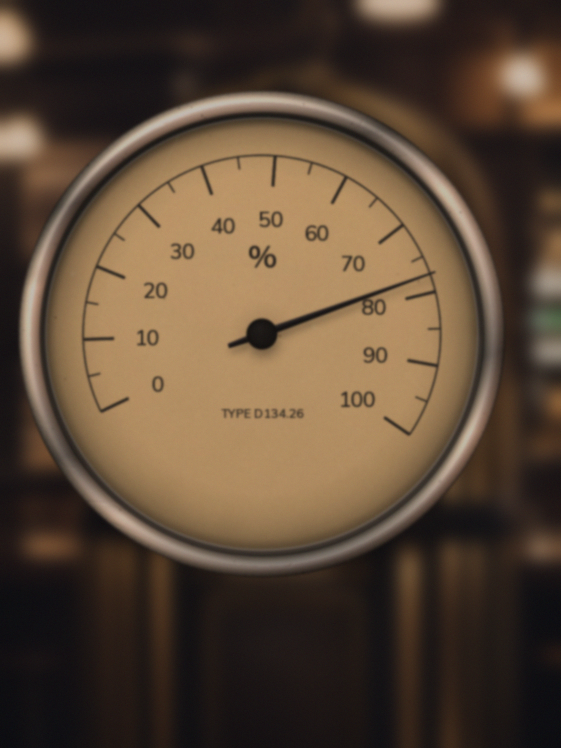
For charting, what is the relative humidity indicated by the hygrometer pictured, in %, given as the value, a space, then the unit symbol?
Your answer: 77.5 %
